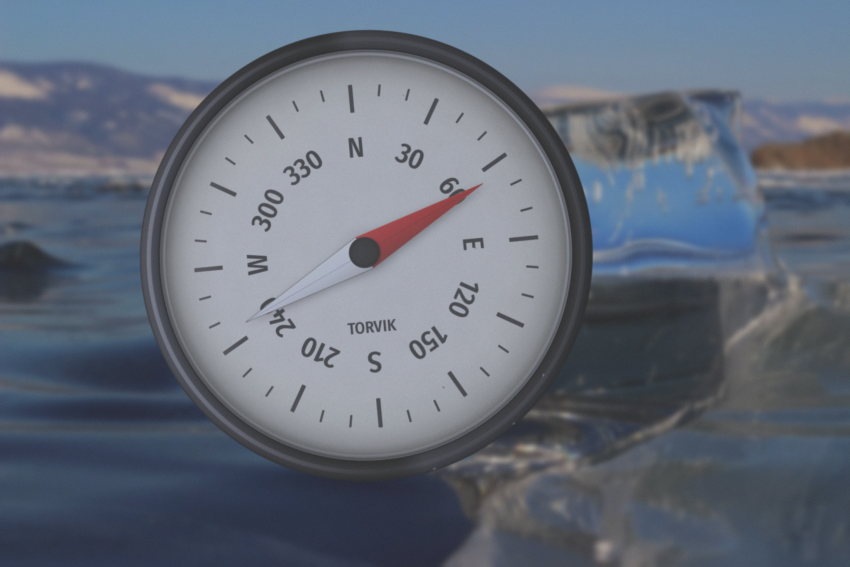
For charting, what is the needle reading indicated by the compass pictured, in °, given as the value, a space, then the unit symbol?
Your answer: 65 °
